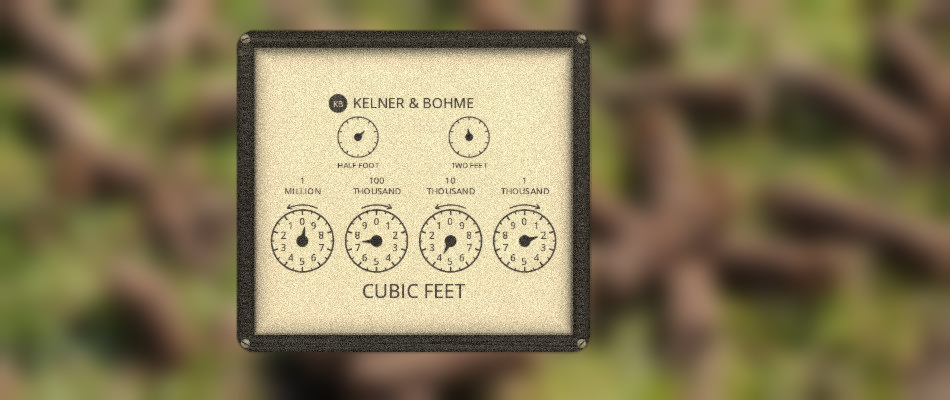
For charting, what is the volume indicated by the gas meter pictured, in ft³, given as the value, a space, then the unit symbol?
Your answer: 974200 ft³
